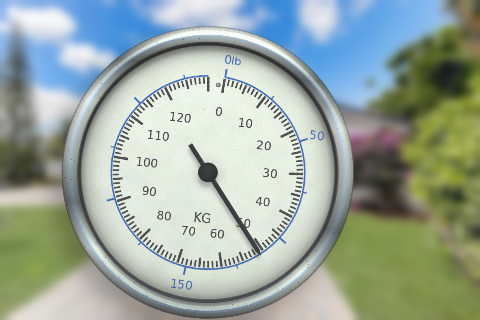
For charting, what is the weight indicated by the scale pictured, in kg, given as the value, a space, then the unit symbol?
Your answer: 51 kg
